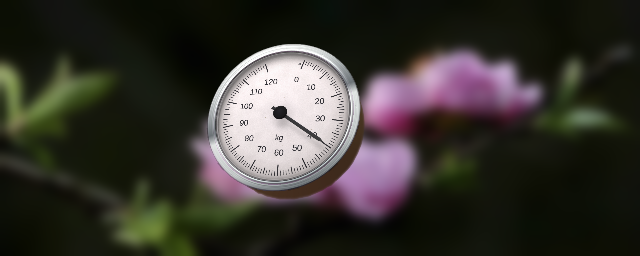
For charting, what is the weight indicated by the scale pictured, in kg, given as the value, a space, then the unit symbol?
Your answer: 40 kg
